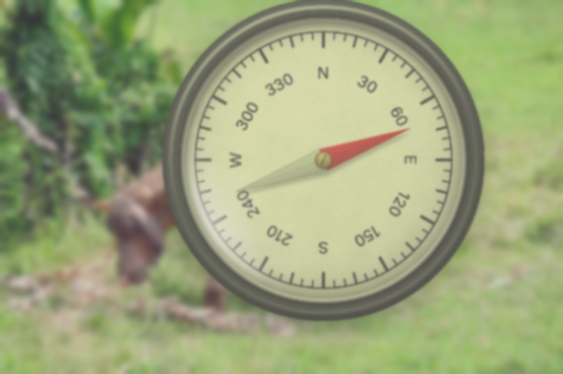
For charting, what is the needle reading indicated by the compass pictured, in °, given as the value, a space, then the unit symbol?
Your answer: 70 °
